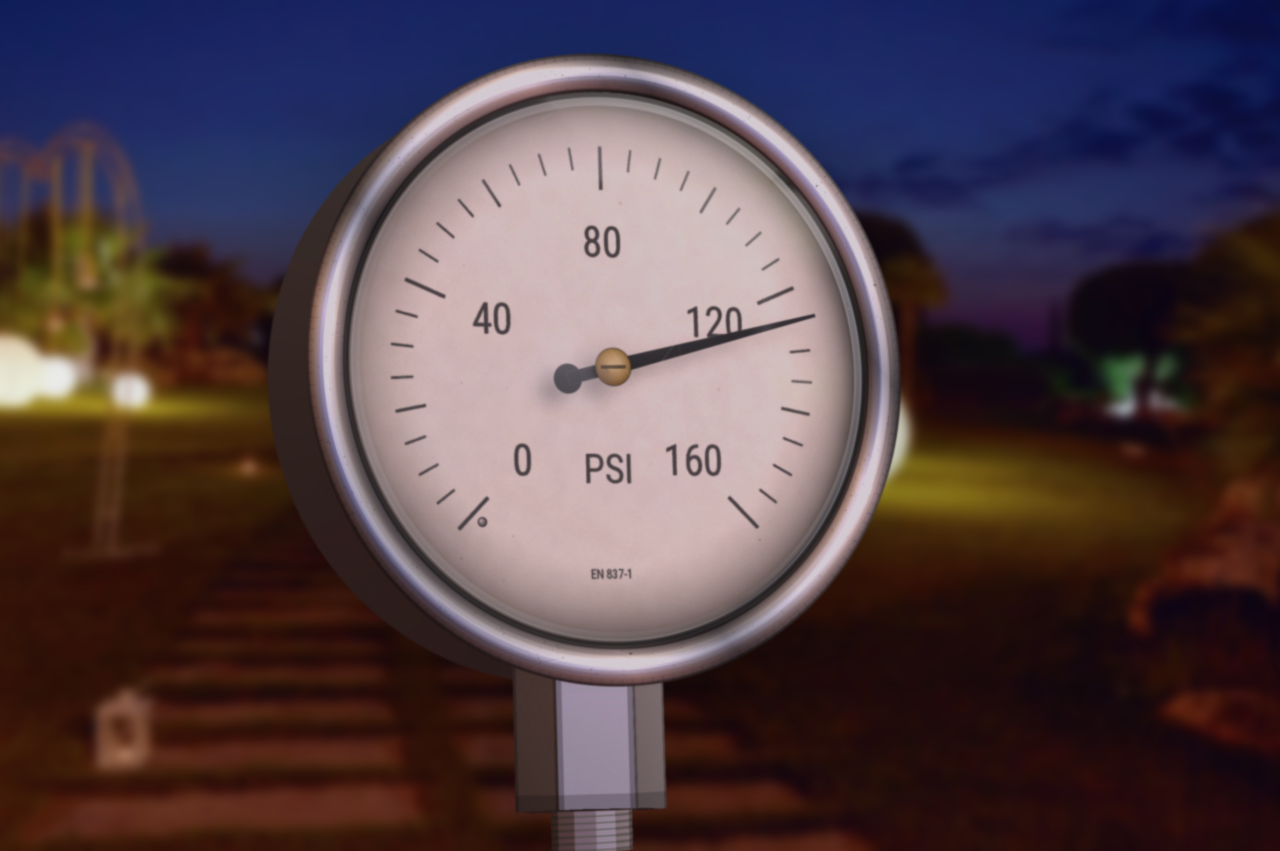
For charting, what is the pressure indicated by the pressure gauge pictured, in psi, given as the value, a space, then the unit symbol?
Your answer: 125 psi
